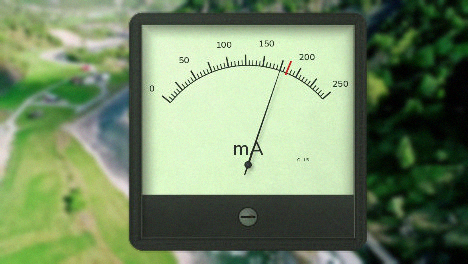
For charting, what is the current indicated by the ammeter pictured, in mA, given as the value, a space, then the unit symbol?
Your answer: 175 mA
